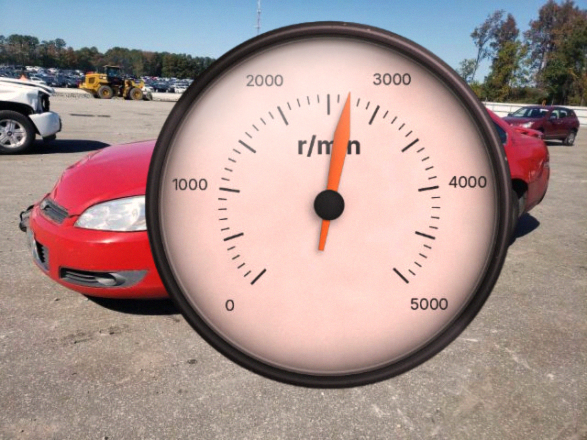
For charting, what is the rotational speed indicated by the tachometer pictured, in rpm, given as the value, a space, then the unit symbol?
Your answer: 2700 rpm
